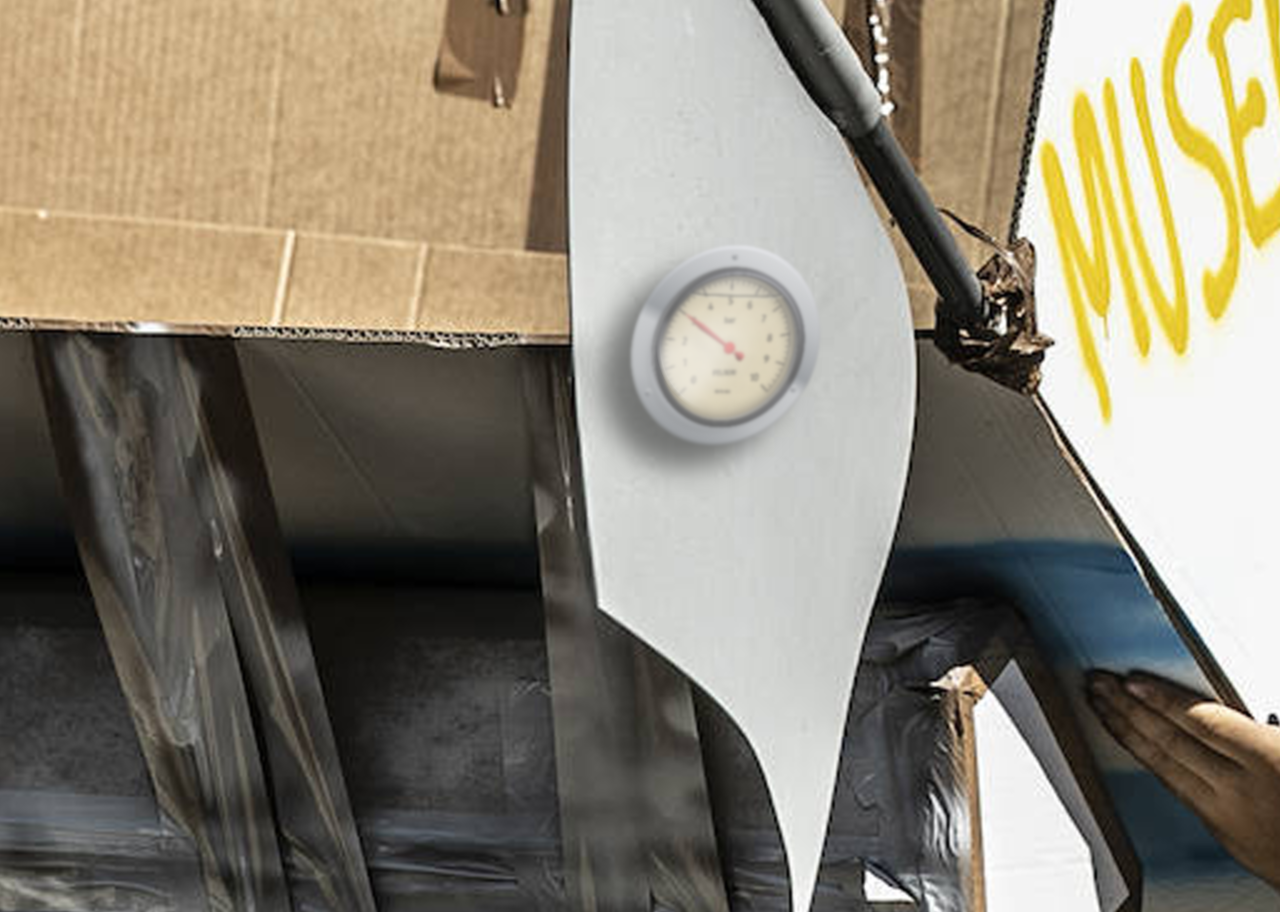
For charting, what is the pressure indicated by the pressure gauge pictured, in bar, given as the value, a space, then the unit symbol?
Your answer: 3 bar
